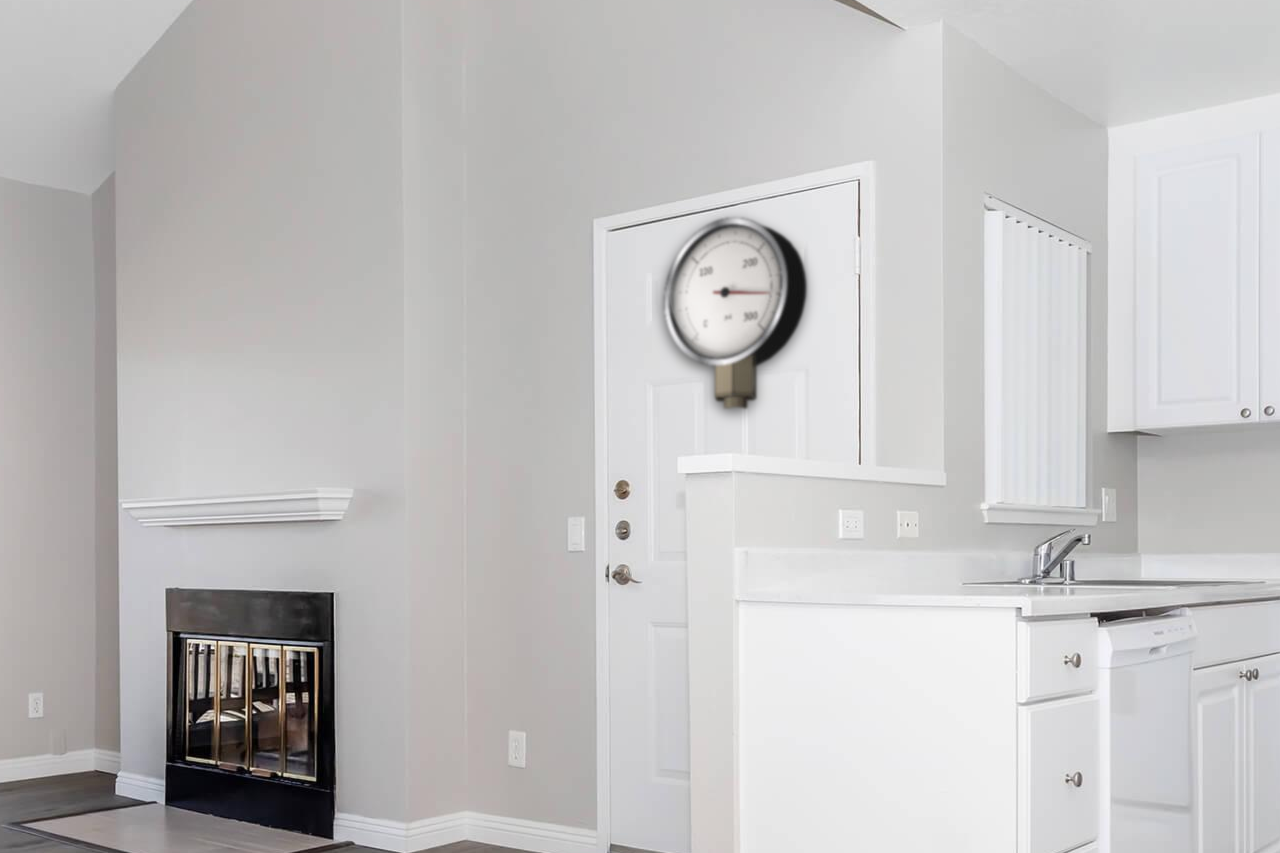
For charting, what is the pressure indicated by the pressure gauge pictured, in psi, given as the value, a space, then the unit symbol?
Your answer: 260 psi
